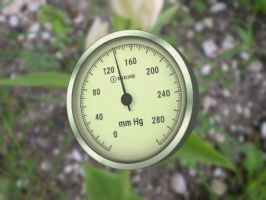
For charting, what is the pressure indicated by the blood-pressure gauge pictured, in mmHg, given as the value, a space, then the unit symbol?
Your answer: 140 mmHg
